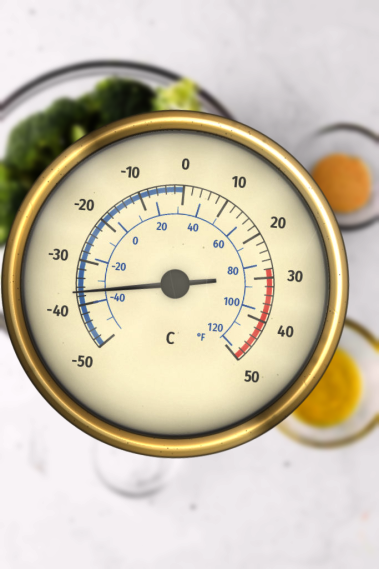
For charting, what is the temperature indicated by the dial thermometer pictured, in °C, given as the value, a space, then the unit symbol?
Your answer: -37 °C
